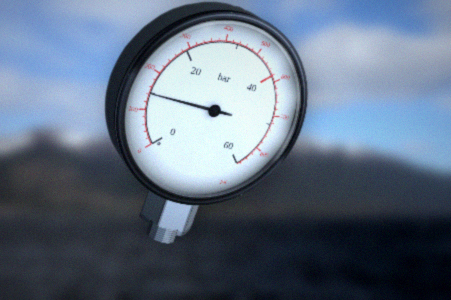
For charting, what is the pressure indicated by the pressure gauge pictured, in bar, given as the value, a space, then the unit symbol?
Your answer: 10 bar
